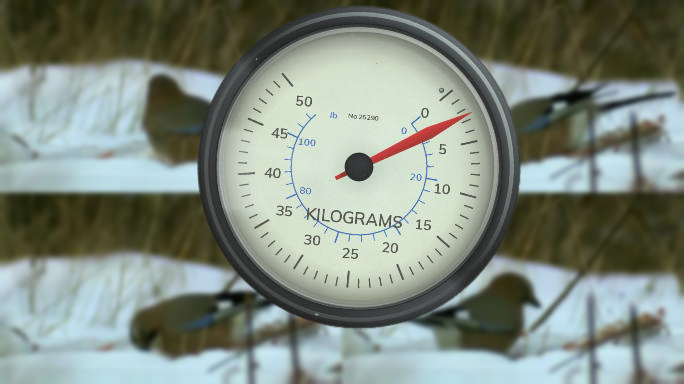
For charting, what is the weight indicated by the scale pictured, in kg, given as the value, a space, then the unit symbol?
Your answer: 2.5 kg
